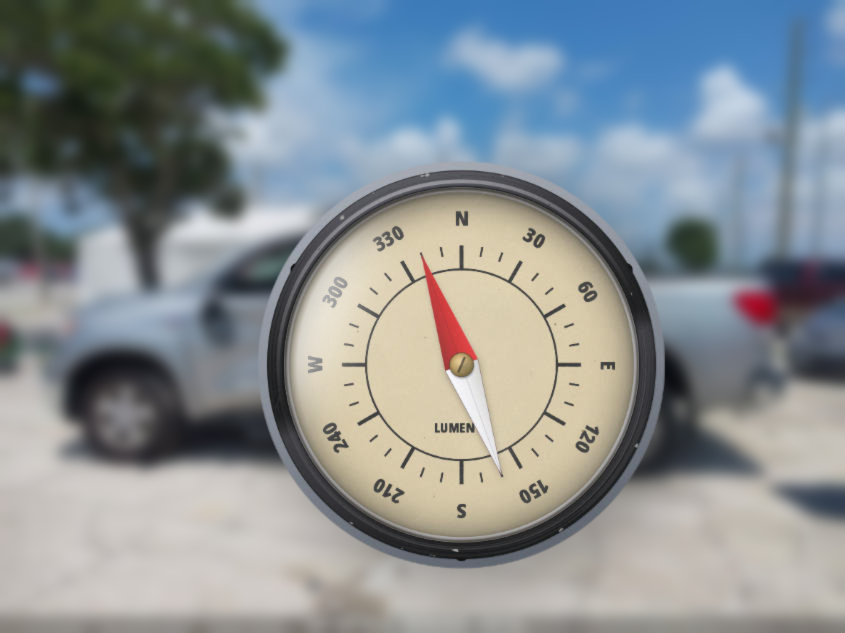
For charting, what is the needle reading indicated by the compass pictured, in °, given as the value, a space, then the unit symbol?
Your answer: 340 °
